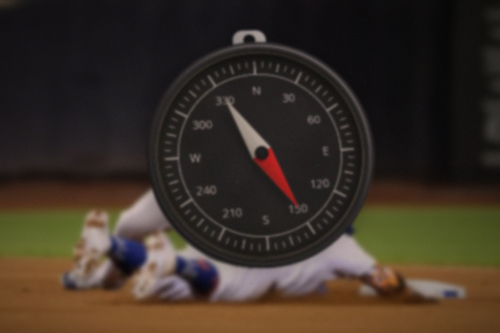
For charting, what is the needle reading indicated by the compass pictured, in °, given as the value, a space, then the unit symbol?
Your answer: 150 °
